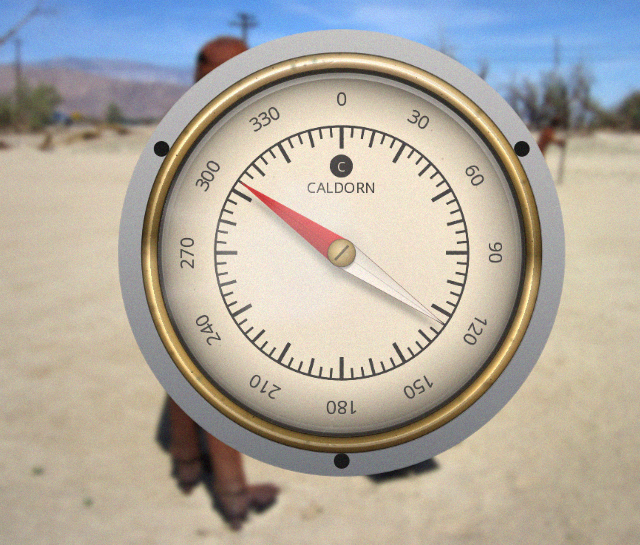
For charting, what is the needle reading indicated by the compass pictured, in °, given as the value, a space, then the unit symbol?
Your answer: 305 °
